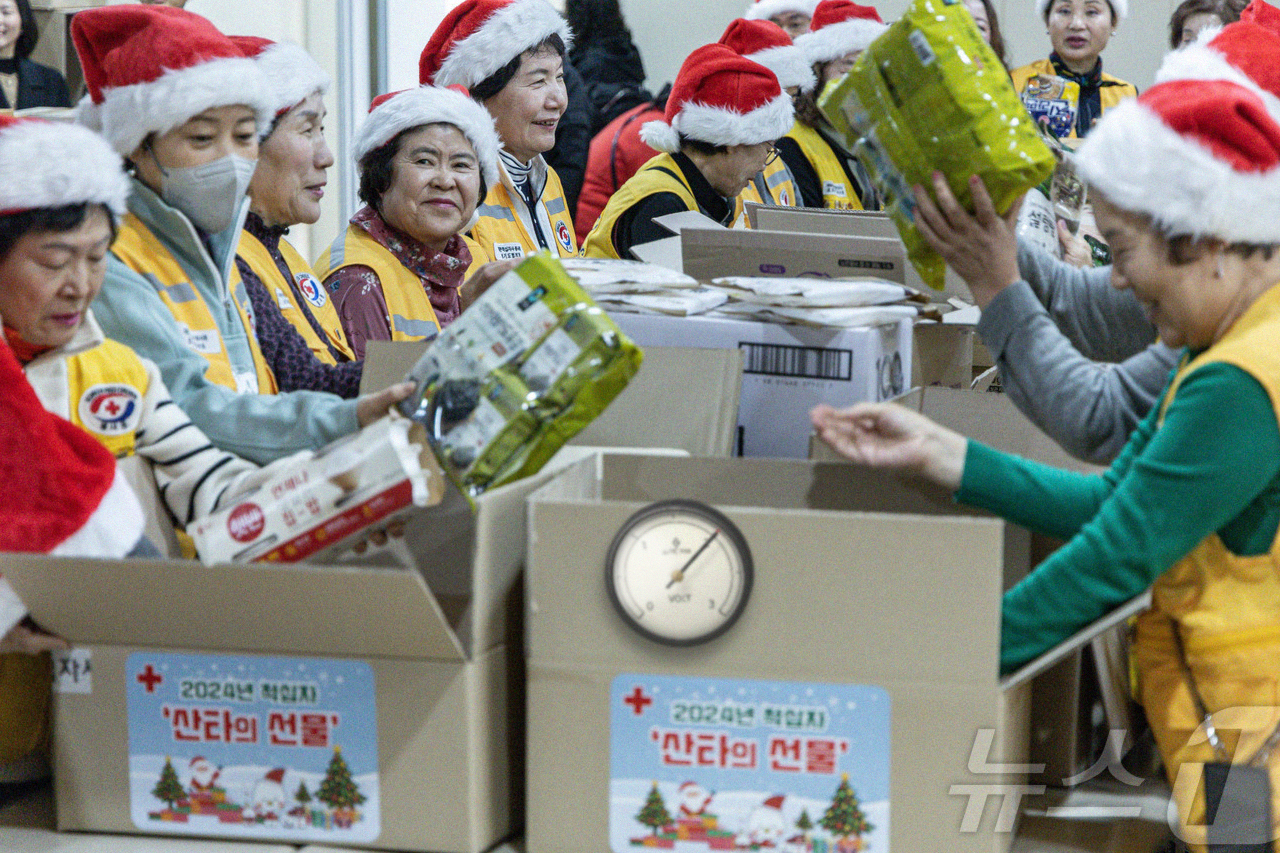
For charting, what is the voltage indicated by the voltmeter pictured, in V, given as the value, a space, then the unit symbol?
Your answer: 2 V
